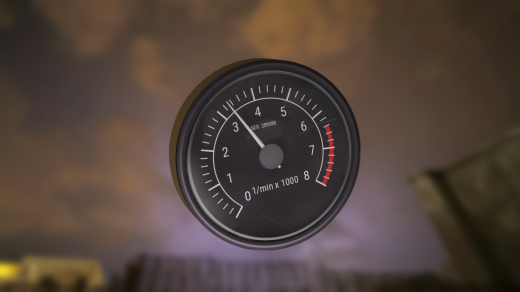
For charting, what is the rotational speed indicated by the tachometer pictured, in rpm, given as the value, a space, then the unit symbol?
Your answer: 3300 rpm
